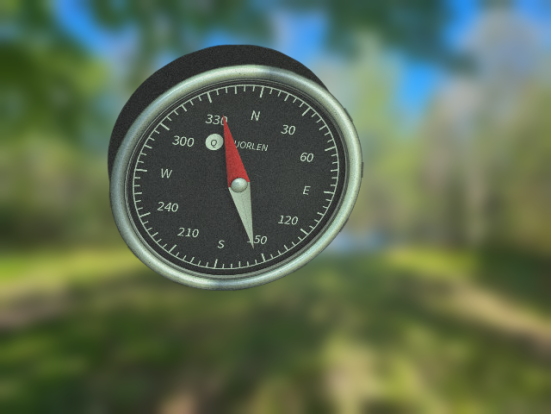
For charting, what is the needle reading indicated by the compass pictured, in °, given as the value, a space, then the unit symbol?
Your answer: 335 °
